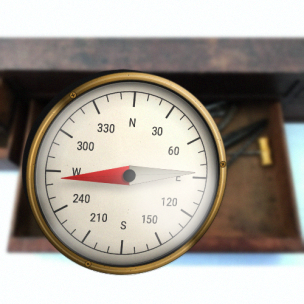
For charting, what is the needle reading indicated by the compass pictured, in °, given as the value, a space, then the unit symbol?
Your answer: 265 °
